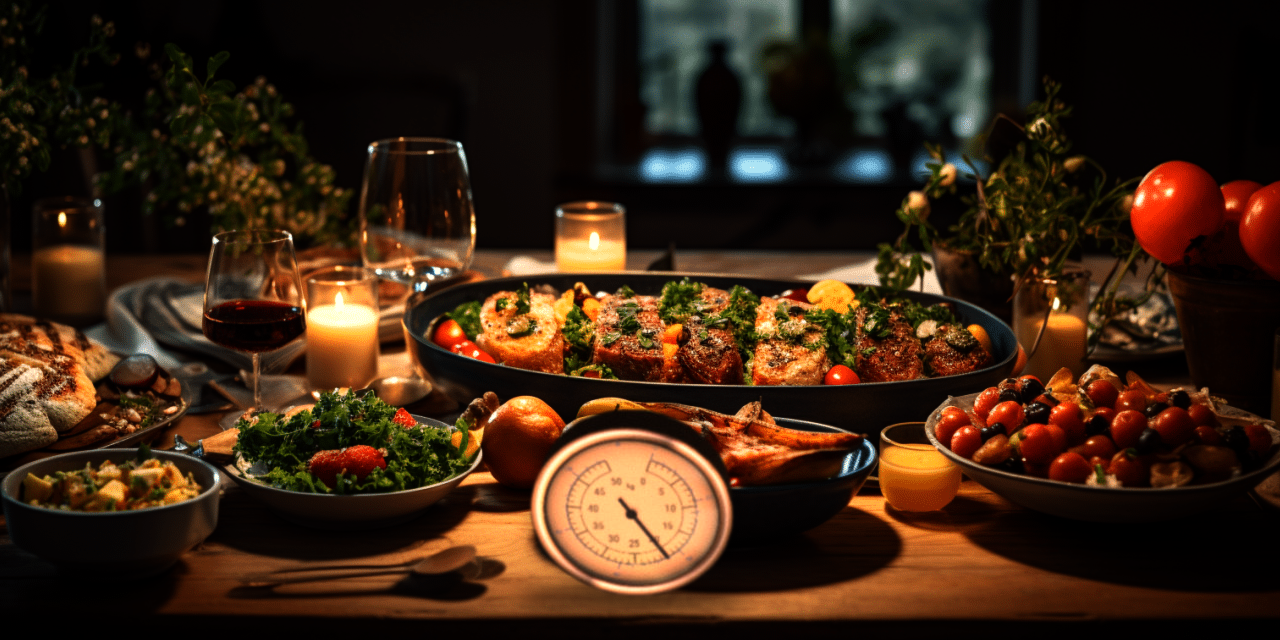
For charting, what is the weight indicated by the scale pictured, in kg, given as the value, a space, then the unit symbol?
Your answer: 20 kg
